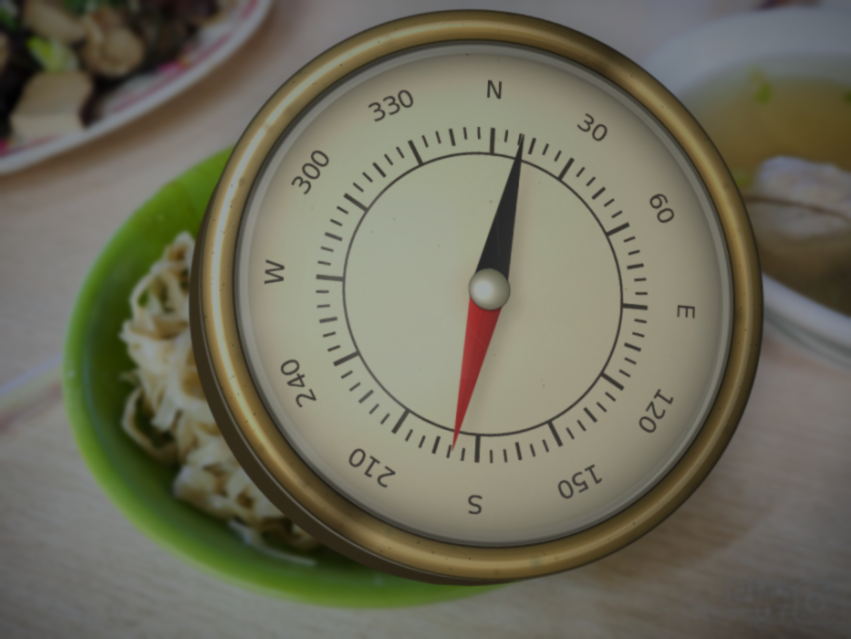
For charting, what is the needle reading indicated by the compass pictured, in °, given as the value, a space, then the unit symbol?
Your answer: 190 °
